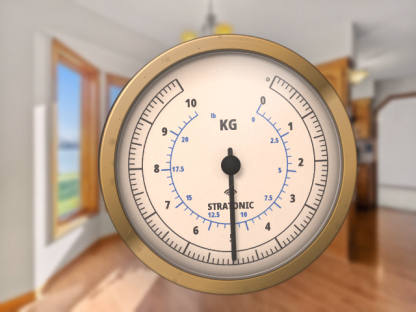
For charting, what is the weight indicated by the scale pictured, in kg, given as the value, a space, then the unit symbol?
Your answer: 5 kg
